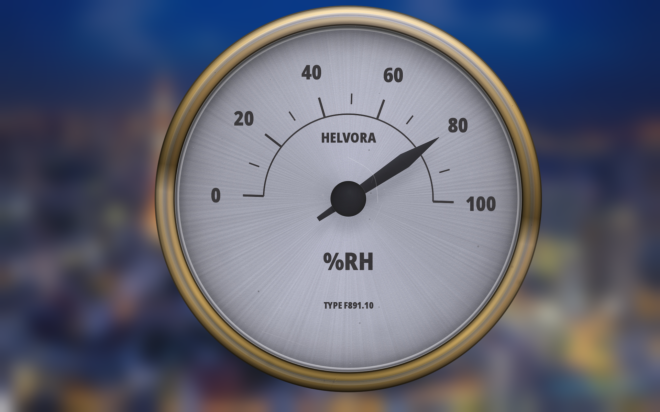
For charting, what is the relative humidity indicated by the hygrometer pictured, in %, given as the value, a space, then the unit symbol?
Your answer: 80 %
